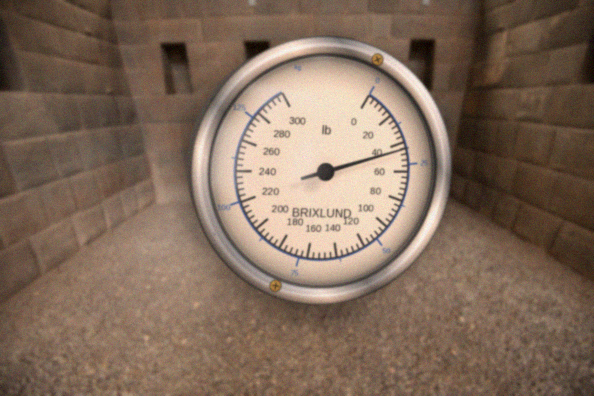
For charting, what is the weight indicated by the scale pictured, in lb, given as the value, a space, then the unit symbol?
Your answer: 44 lb
